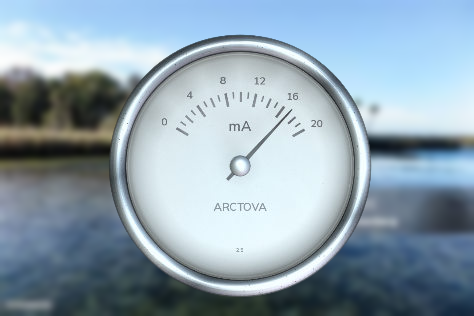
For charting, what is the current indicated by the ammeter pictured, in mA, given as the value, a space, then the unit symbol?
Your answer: 17 mA
